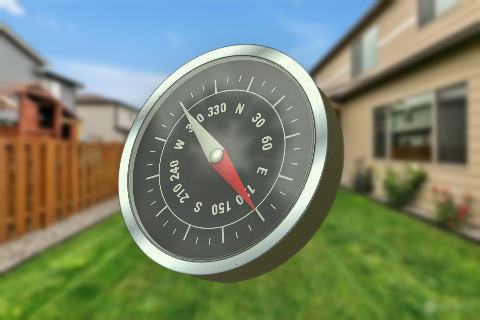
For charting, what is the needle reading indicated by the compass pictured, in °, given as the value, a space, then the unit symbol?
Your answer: 120 °
